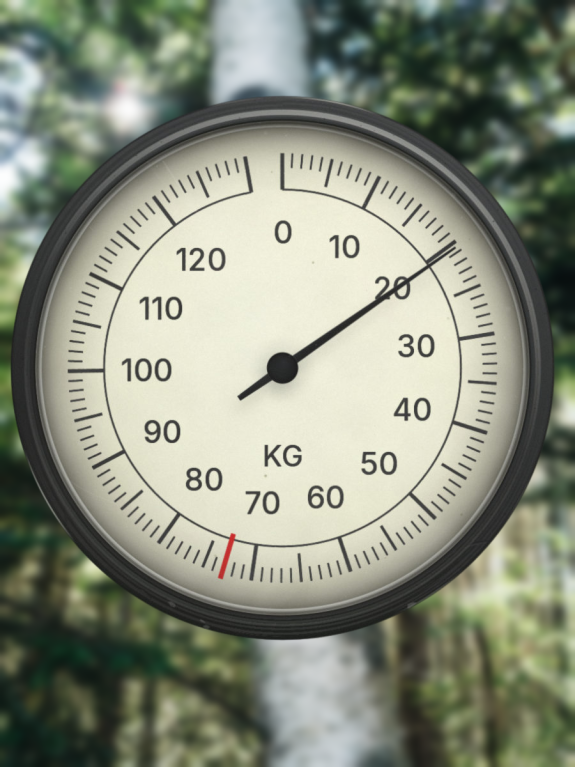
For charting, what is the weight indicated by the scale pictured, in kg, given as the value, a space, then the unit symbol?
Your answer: 20.5 kg
